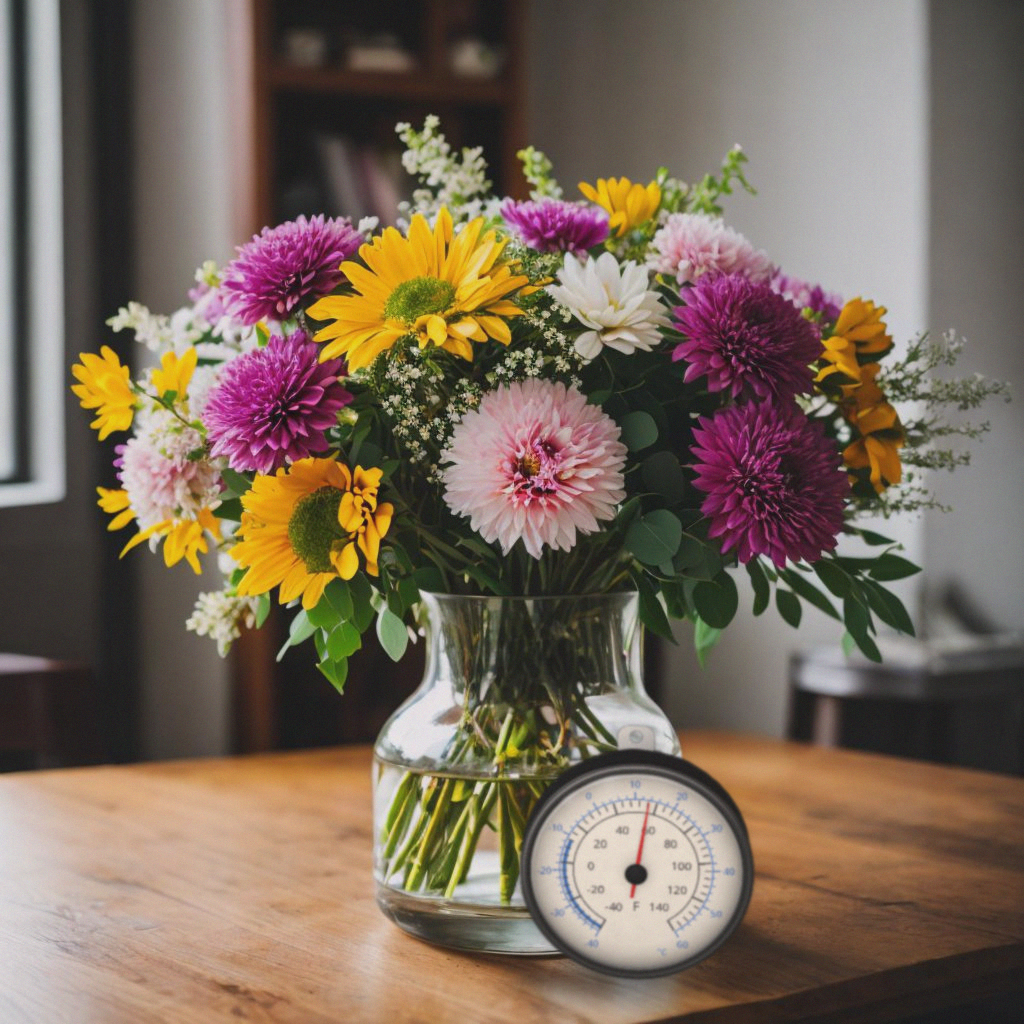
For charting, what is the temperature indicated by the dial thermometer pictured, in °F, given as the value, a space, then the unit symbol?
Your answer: 56 °F
